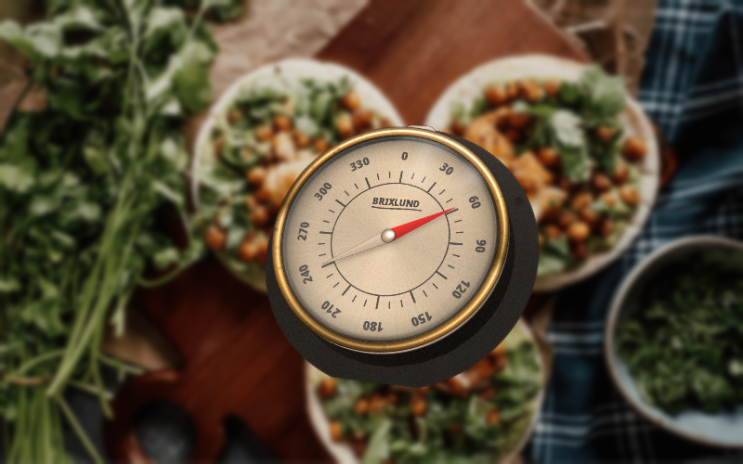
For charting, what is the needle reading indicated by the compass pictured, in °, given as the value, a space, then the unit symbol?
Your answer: 60 °
